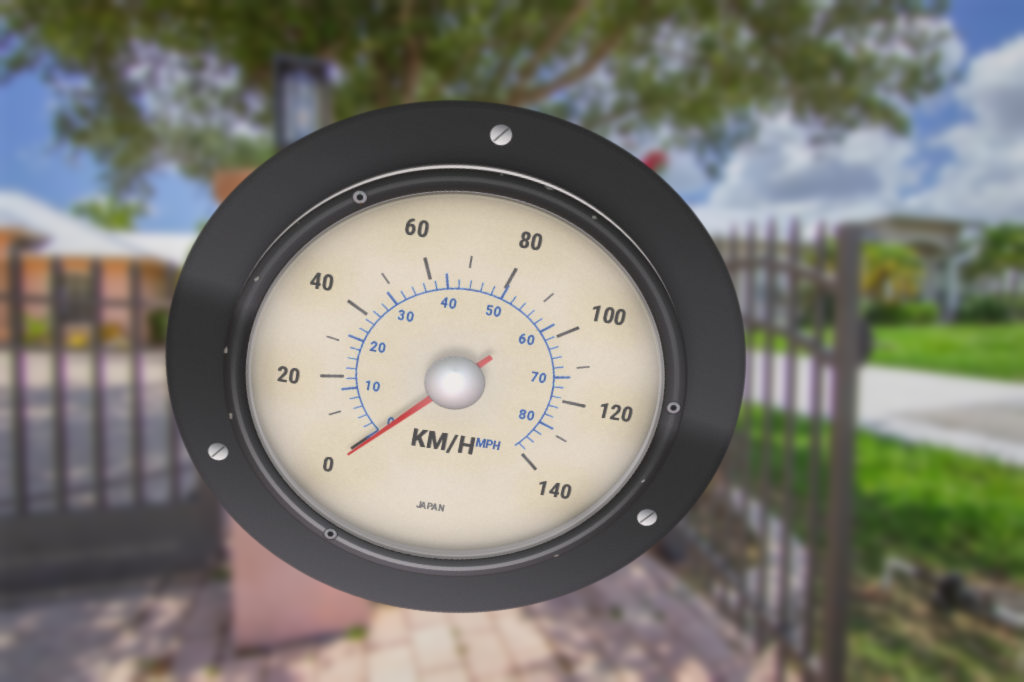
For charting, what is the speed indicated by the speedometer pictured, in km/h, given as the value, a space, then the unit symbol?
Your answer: 0 km/h
